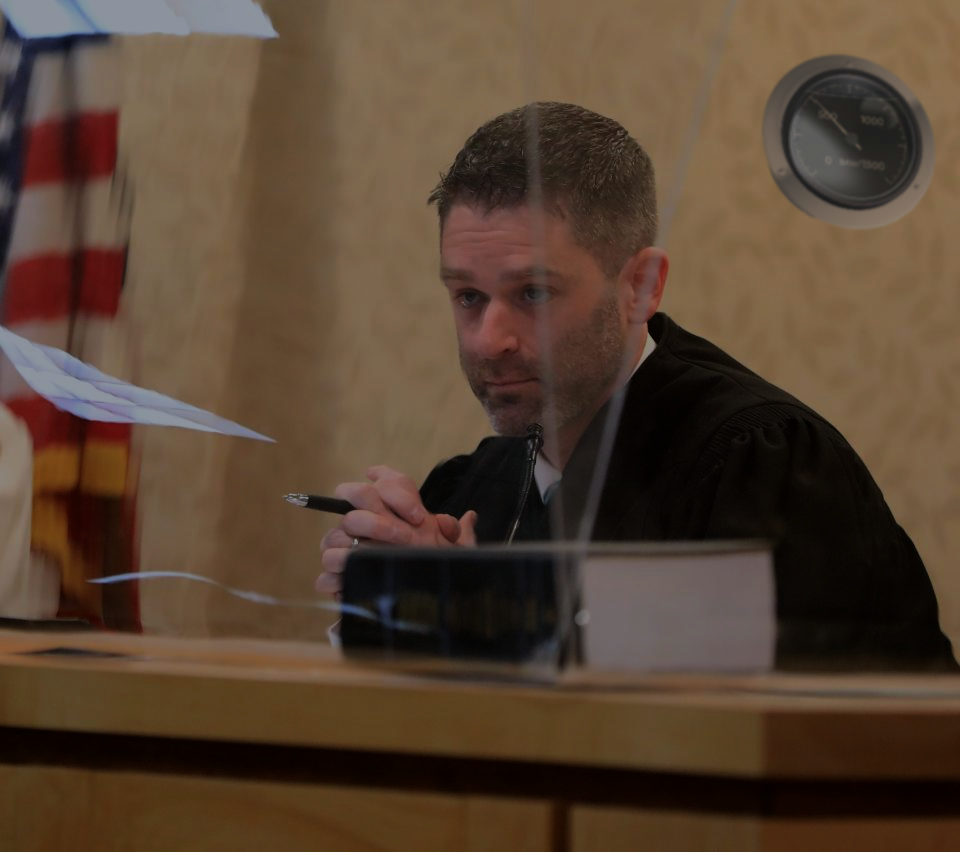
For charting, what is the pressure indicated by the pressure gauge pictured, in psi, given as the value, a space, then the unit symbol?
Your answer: 500 psi
